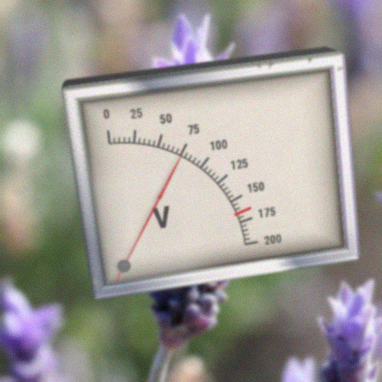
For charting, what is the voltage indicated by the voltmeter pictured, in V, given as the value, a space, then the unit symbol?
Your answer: 75 V
